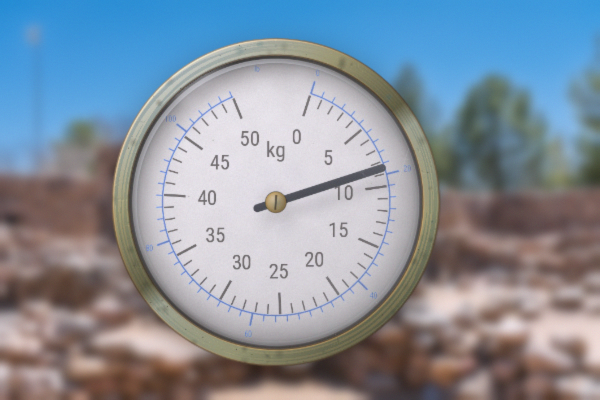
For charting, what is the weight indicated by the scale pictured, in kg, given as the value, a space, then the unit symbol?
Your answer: 8.5 kg
